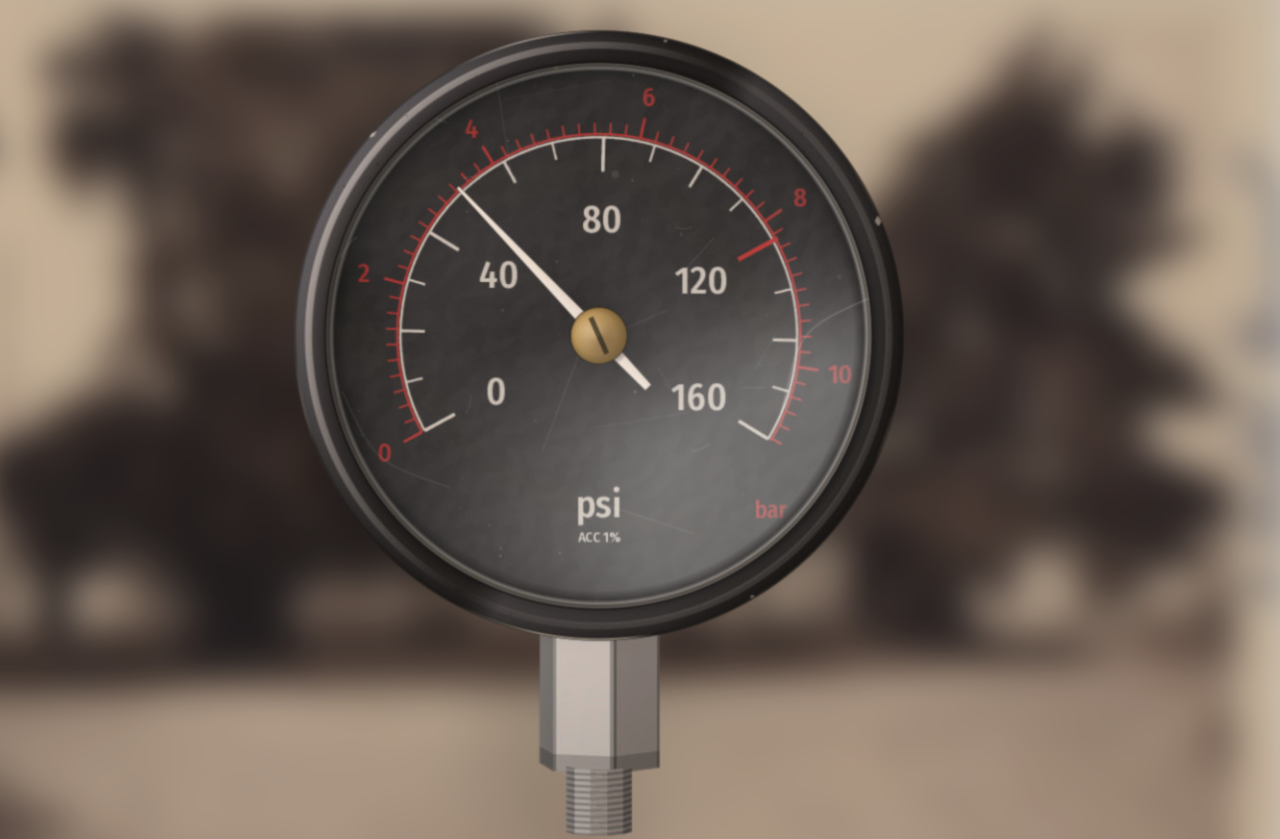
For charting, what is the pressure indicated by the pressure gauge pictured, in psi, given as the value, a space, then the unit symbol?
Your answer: 50 psi
